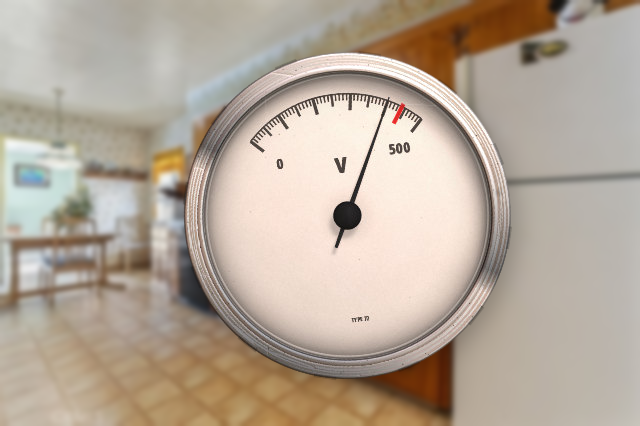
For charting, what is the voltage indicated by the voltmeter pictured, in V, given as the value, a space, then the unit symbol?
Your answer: 400 V
